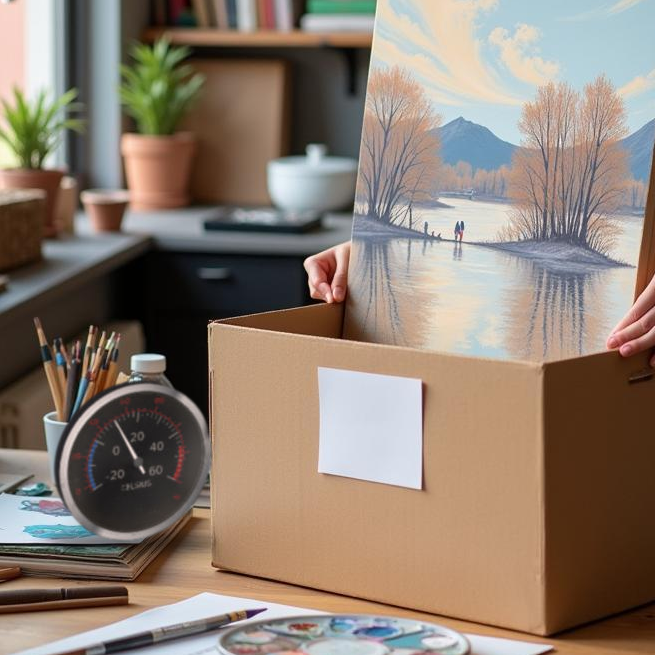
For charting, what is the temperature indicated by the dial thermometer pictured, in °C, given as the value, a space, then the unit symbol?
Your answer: 10 °C
